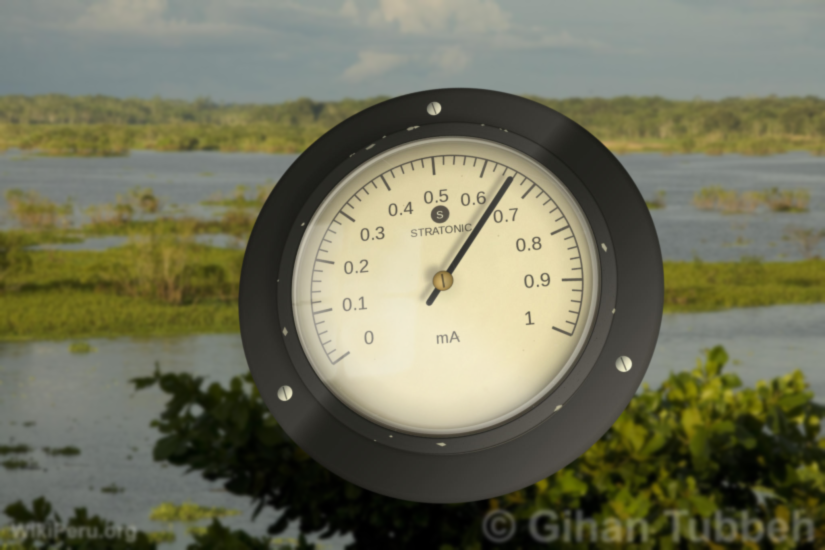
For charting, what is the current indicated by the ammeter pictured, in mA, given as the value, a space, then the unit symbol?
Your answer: 0.66 mA
